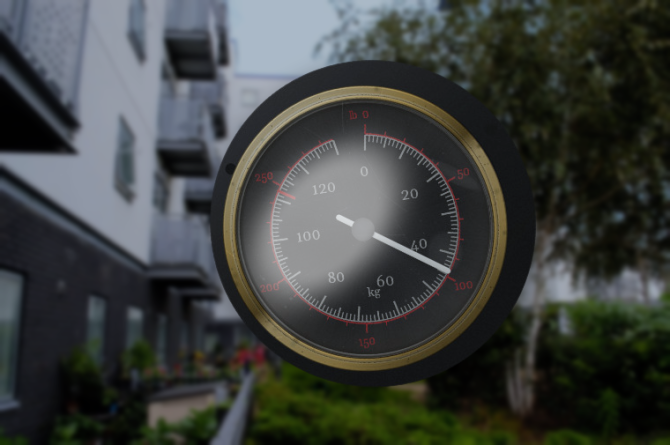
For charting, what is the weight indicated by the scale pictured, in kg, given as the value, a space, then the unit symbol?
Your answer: 44 kg
